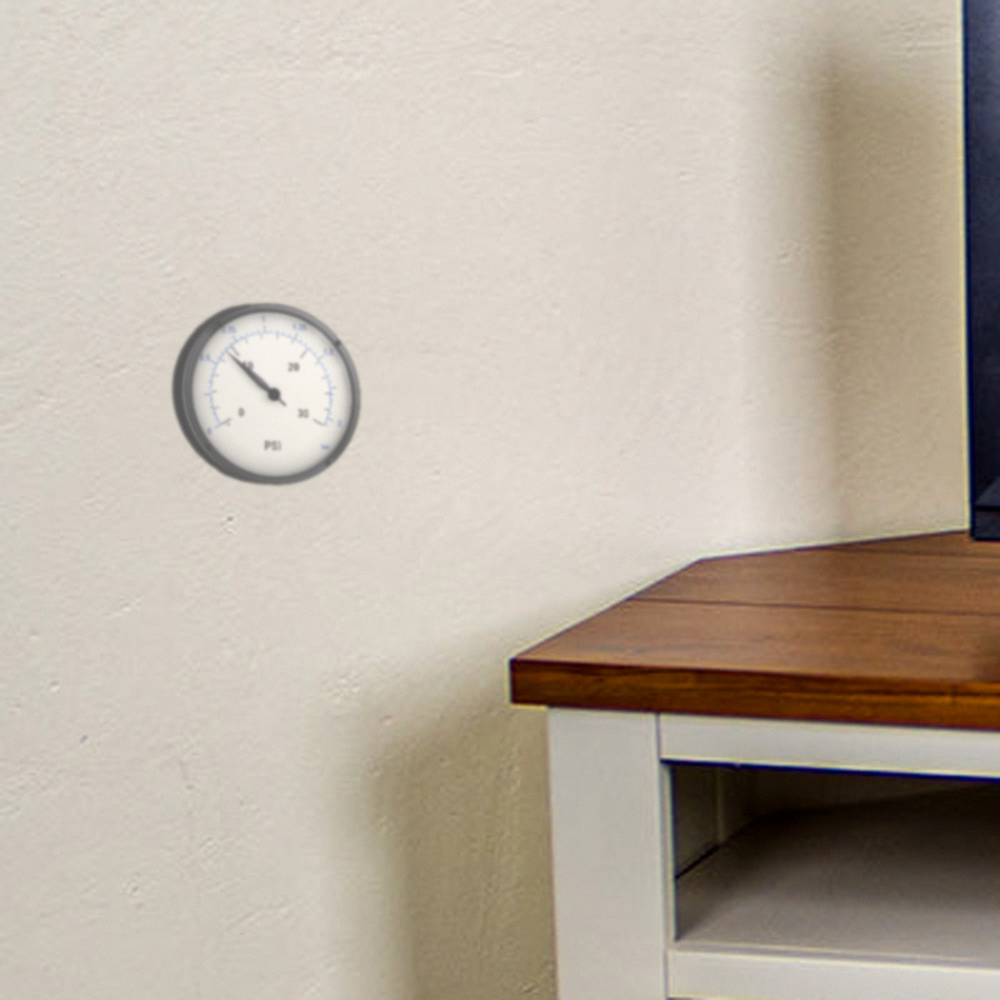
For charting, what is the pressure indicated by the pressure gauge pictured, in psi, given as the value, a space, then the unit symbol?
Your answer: 9 psi
